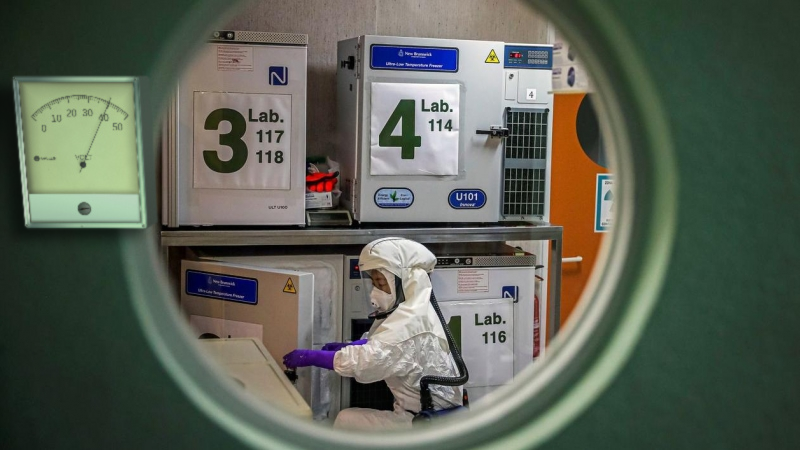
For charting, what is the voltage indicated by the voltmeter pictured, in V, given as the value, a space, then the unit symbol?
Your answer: 40 V
